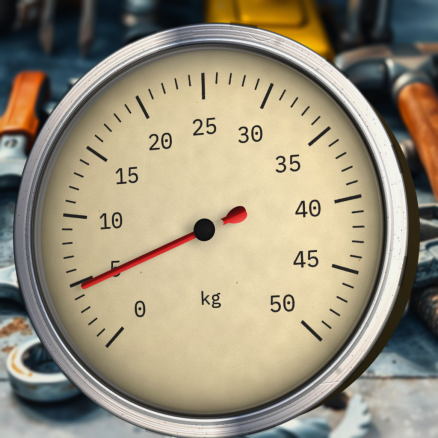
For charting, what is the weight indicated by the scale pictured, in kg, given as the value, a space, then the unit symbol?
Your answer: 4.5 kg
